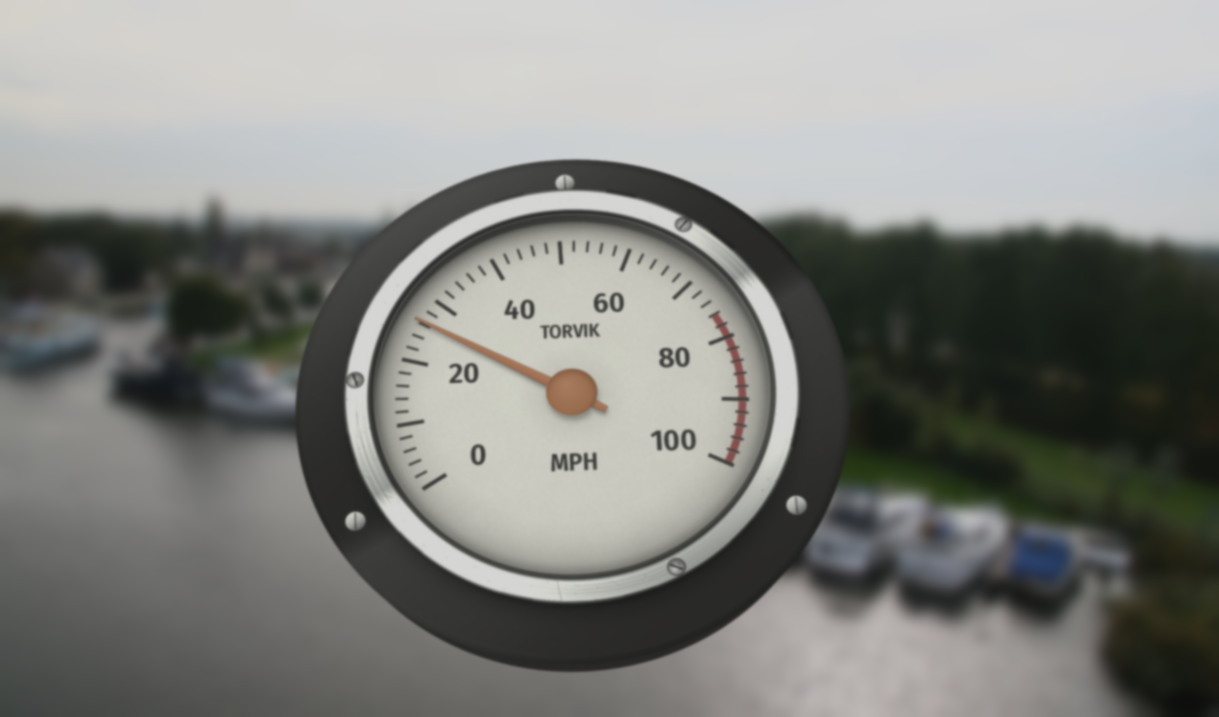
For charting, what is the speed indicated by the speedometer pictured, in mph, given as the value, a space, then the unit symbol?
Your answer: 26 mph
